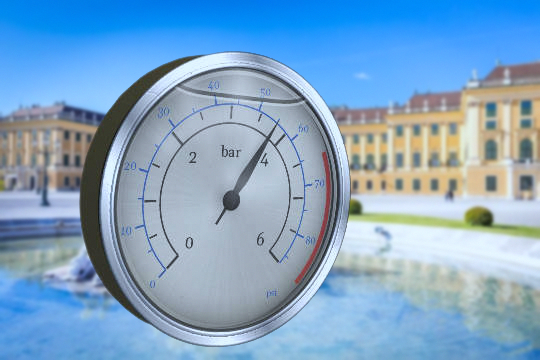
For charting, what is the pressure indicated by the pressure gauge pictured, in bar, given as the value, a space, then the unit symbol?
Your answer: 3.75 bar
